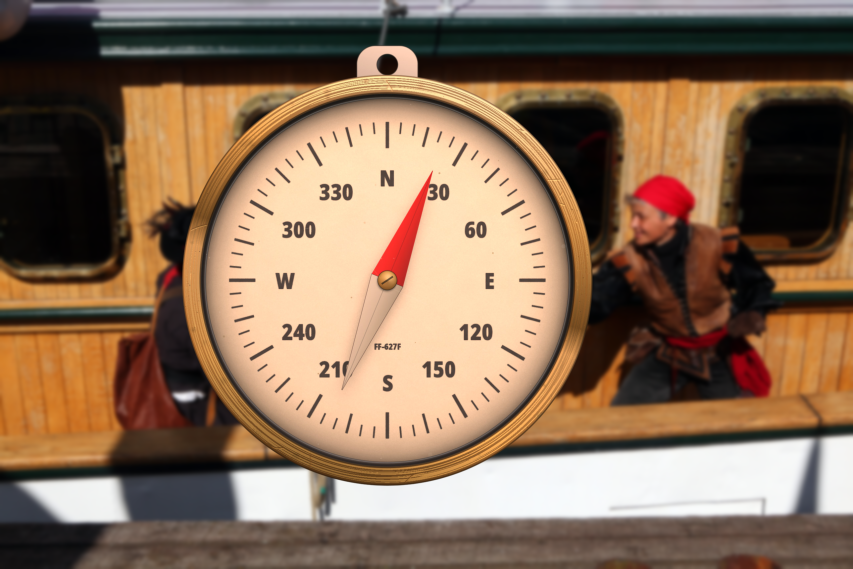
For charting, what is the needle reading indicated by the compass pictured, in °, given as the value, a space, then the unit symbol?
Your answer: 22.5 °
